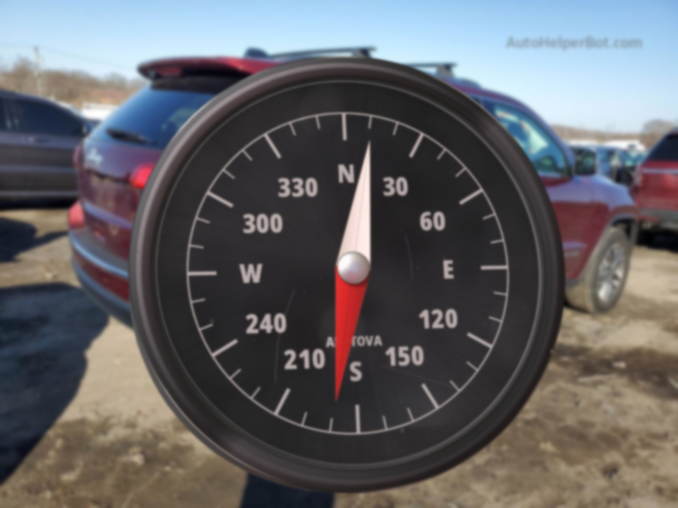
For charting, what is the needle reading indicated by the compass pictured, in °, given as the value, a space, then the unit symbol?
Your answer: 190 °
